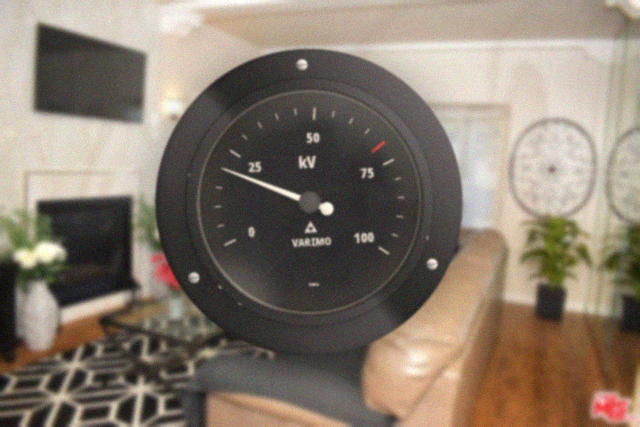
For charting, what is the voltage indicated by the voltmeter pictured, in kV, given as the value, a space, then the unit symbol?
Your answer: 20 kV
